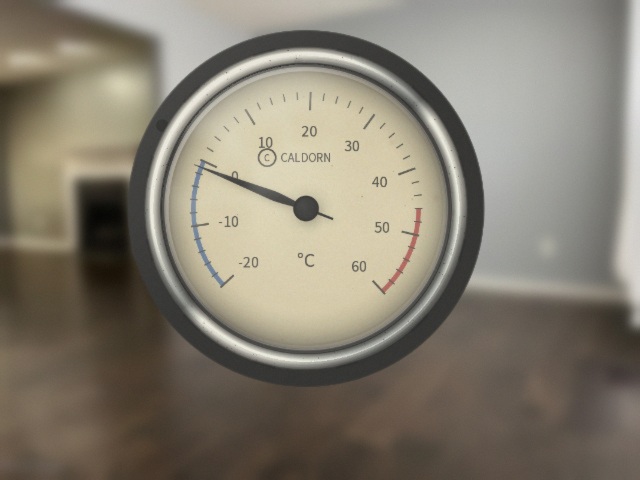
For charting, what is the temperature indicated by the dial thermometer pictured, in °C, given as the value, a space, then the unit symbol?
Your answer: -1 °C
